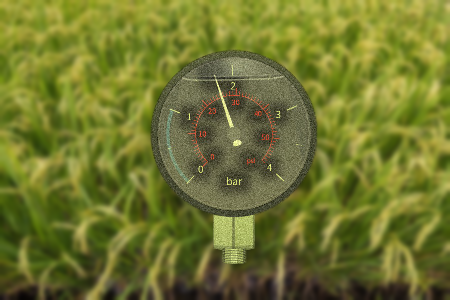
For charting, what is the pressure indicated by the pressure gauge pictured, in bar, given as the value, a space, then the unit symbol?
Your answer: 1.75 bar
